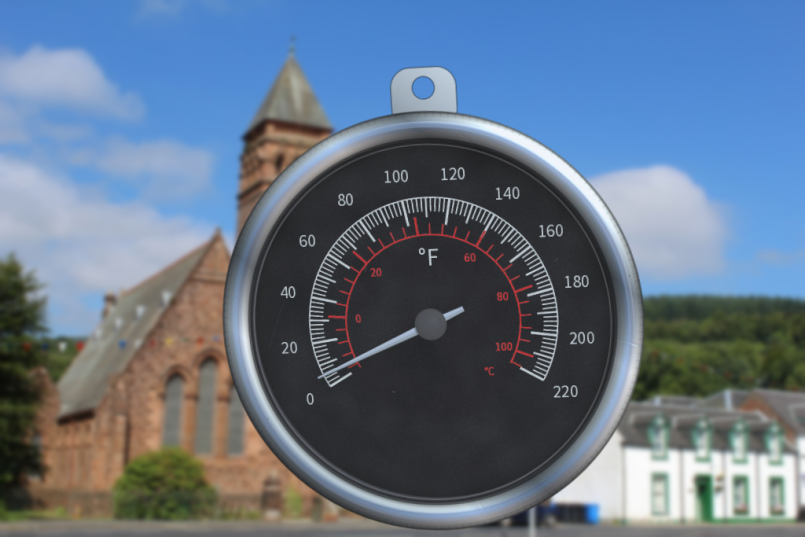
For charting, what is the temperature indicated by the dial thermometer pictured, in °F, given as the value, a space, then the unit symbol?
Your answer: 6 °F
